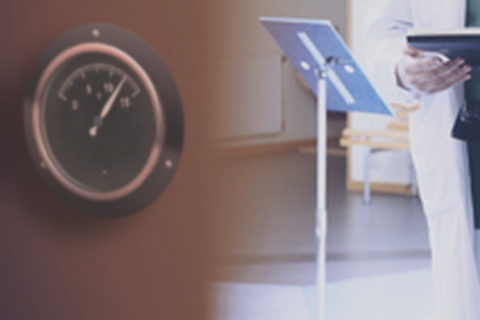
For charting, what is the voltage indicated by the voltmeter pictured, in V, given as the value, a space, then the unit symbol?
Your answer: 12.5 V
